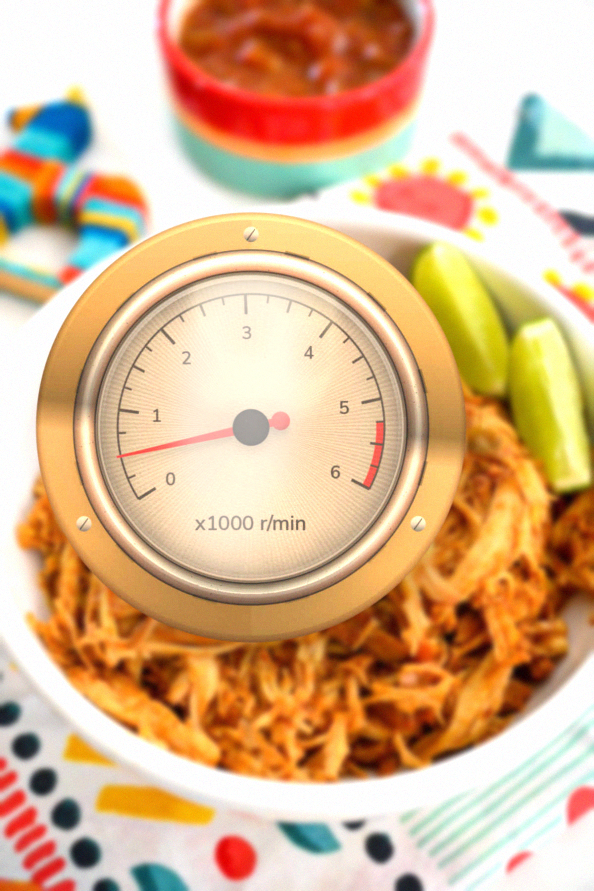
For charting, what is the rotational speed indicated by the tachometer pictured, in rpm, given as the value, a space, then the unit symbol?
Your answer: 500 rpm
